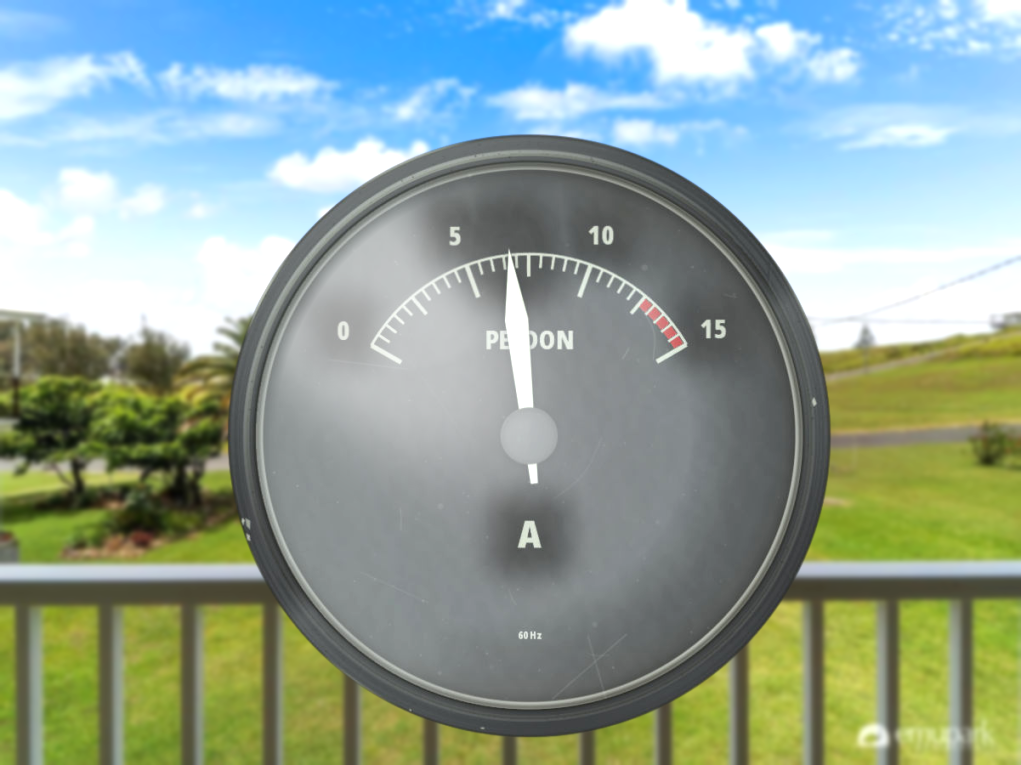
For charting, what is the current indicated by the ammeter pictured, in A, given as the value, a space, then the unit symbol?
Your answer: 6.75 A
